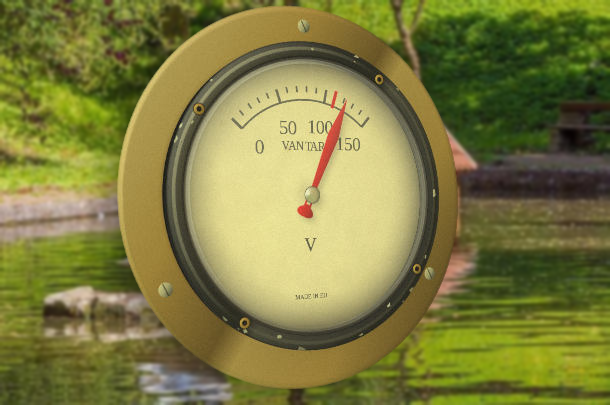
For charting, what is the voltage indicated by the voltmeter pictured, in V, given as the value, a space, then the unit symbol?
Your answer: 120 V
